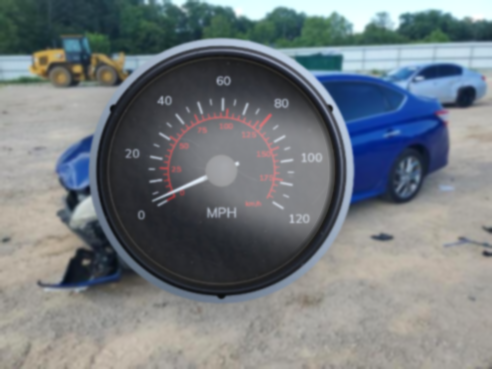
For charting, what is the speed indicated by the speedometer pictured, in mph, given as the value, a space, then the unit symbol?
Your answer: 2.5 mph
